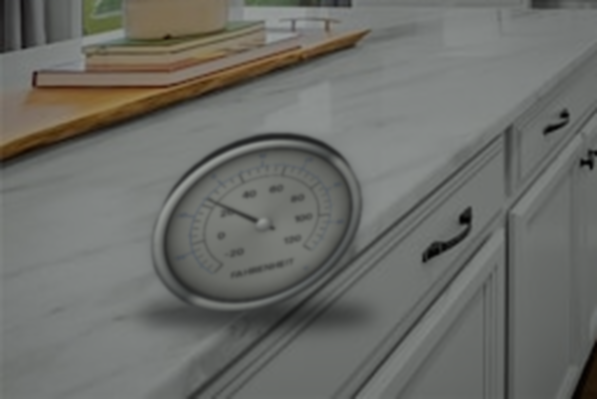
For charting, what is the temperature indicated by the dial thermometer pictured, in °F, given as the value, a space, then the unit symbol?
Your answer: 24 °F
